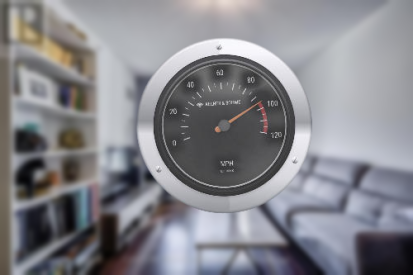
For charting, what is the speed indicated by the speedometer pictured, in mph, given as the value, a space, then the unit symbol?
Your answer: 95 mph
